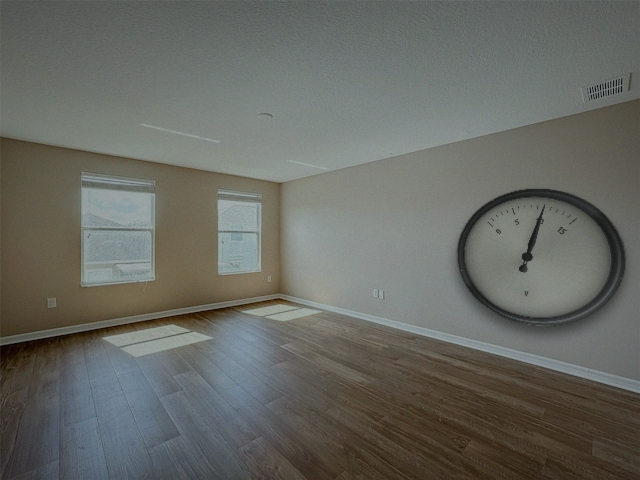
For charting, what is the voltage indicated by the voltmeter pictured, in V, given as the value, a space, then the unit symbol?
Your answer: 10 V
